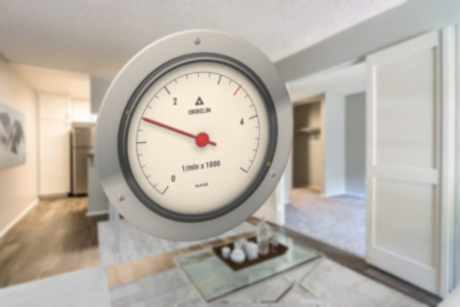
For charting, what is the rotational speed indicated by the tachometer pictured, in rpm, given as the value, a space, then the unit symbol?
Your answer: 1400 rpm
